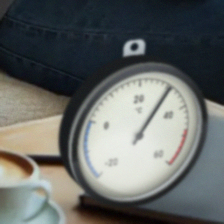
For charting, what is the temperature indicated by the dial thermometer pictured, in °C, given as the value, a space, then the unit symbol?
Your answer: 30 °C
